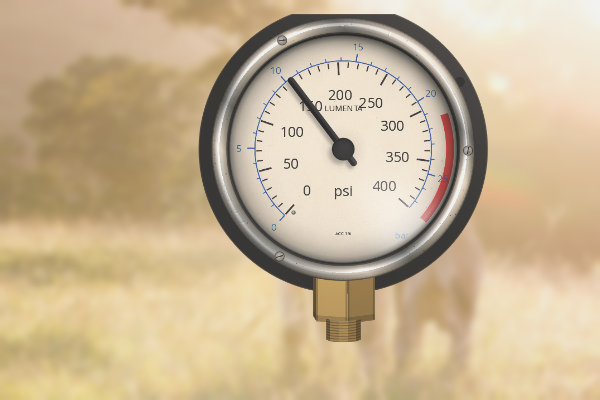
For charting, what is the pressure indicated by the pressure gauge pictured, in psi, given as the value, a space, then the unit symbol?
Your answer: 150 psi
